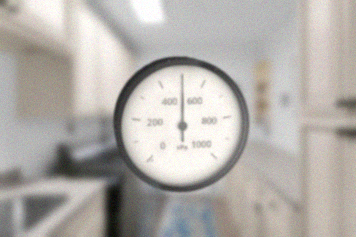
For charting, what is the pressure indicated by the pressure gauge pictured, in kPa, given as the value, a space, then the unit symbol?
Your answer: 500 kPa
